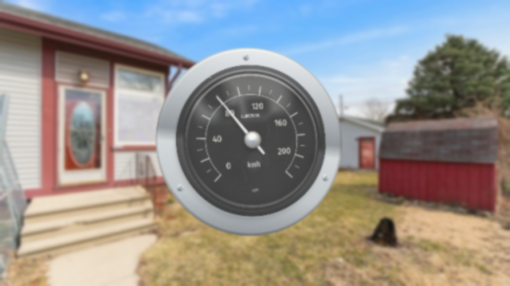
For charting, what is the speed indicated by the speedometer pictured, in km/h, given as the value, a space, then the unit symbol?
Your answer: 80 km/h
